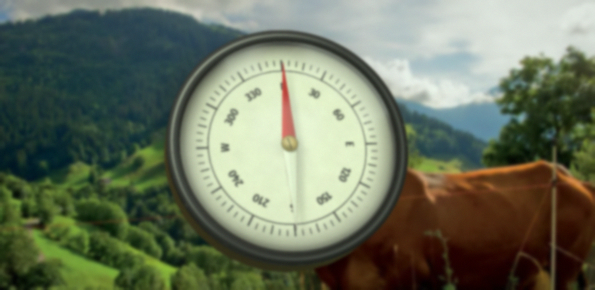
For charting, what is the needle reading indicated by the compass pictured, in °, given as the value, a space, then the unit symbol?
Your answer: 0 °
